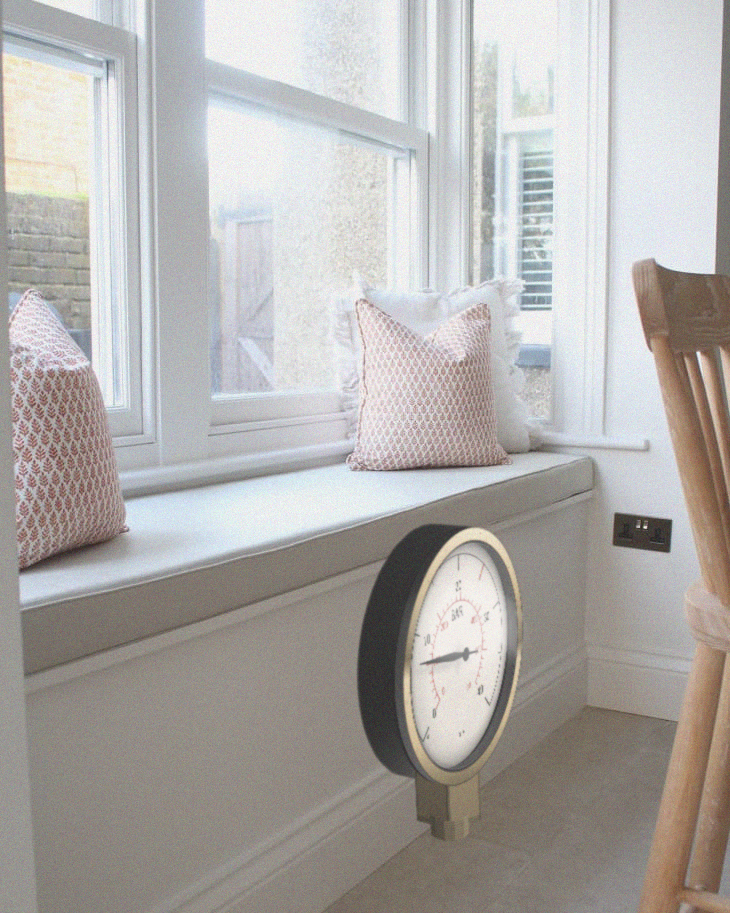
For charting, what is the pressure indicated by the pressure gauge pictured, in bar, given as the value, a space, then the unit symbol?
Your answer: 7.5 bar
